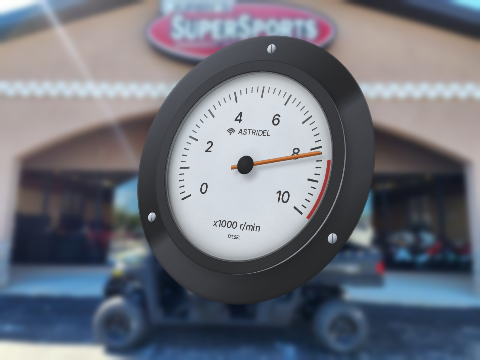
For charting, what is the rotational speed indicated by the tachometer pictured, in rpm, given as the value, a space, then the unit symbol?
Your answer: 8200 rpm
